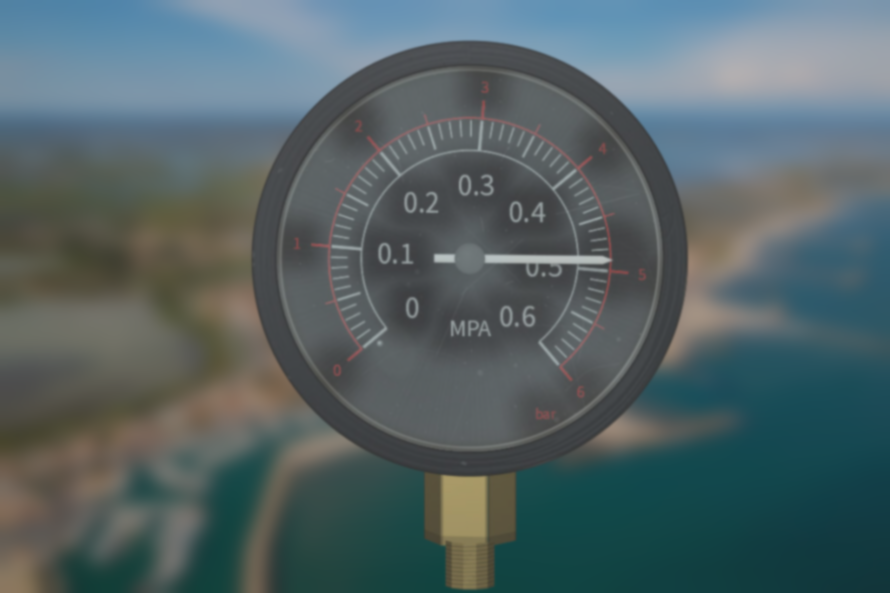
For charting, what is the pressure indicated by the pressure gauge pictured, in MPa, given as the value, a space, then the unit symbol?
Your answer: 0.49 MPa
